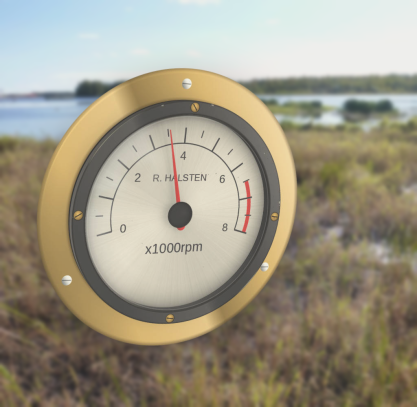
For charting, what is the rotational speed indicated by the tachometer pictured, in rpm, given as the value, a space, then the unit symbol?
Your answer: 3500 rpm
